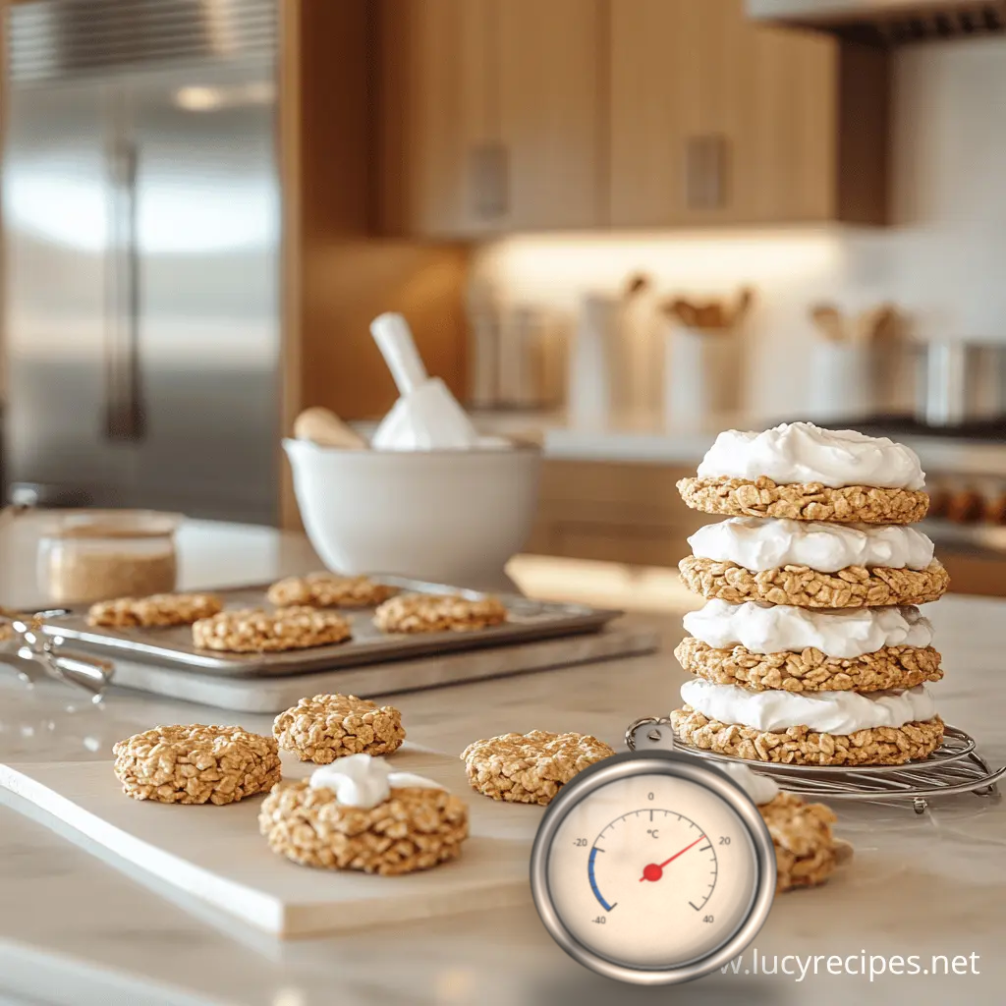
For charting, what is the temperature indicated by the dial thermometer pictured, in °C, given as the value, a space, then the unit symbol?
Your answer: 16 °C
